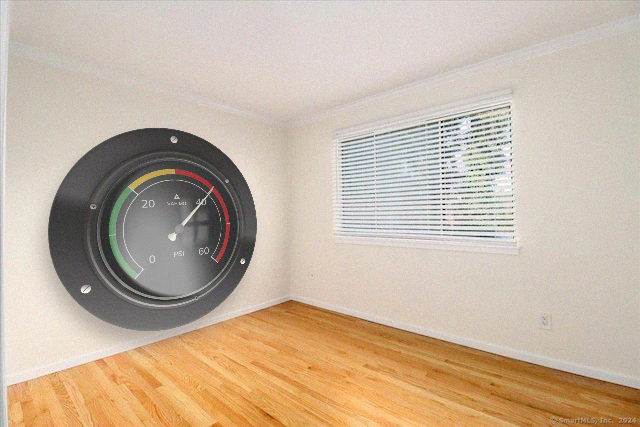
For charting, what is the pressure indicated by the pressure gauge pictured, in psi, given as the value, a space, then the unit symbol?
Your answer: 40 psi
